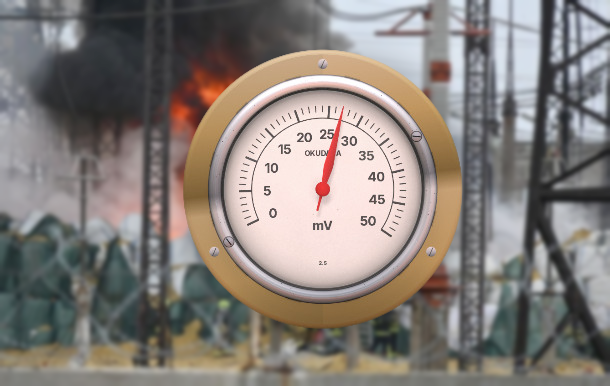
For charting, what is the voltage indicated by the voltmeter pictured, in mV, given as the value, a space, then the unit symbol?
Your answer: 27 mV
